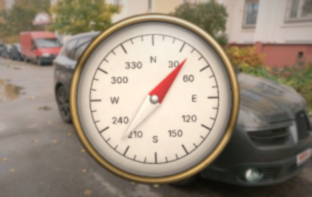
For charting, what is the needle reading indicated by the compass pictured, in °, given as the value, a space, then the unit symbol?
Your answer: 40 °
